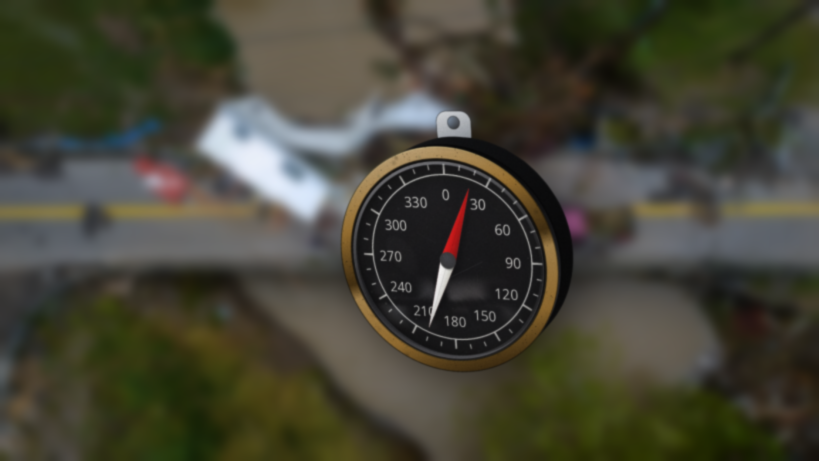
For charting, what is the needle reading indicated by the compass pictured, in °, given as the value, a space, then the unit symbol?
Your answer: 20 °
